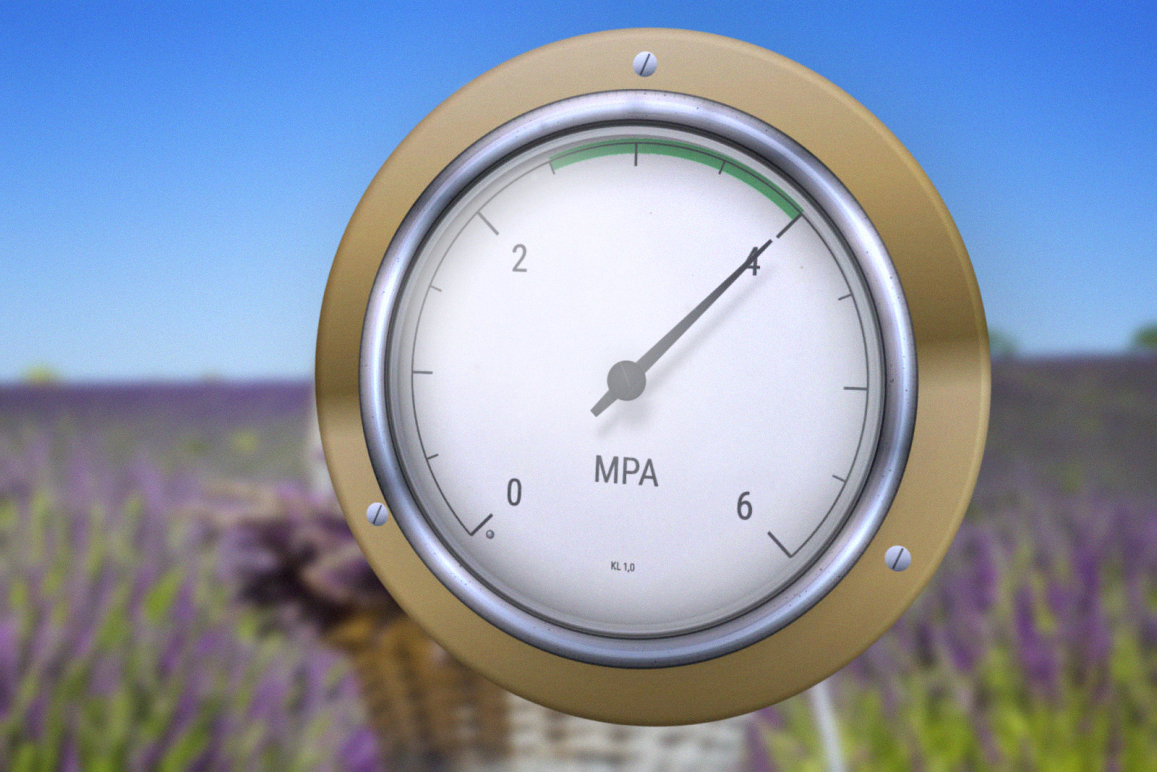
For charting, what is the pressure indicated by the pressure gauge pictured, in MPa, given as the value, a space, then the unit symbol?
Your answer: 4 MPa
